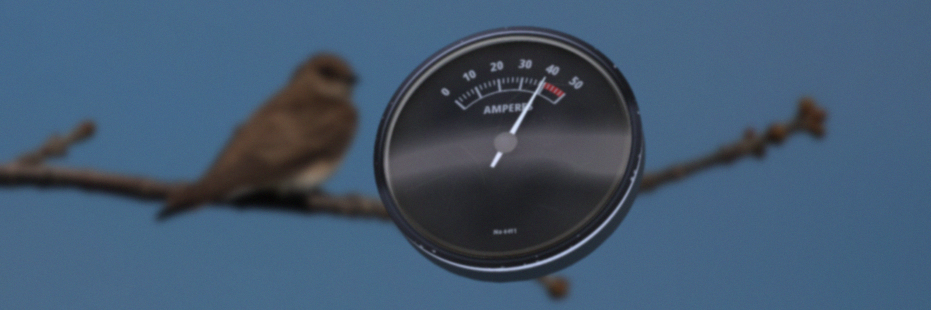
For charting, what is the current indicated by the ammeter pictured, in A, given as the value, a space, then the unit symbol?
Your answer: 40 A
